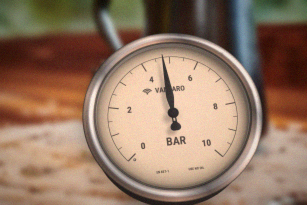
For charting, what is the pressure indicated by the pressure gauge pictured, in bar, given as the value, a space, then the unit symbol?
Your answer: 4.75 bar
